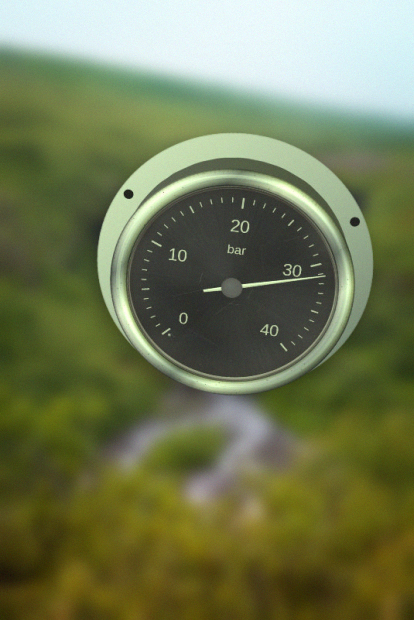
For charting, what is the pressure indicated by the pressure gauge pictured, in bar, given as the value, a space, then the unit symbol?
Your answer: 31 bar
